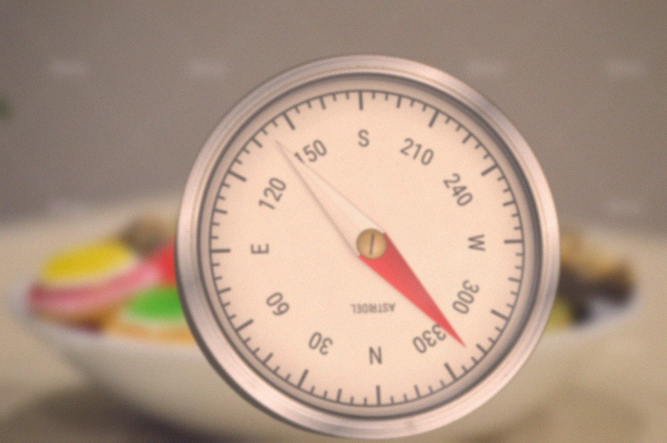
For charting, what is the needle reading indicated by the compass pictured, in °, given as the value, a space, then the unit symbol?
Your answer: 320 °
